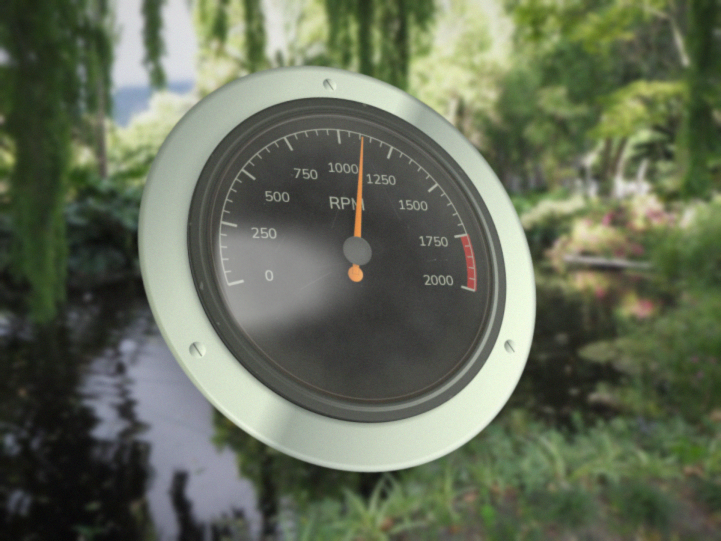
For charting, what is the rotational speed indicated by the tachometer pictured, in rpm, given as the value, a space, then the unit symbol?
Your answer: 1100 rpm
